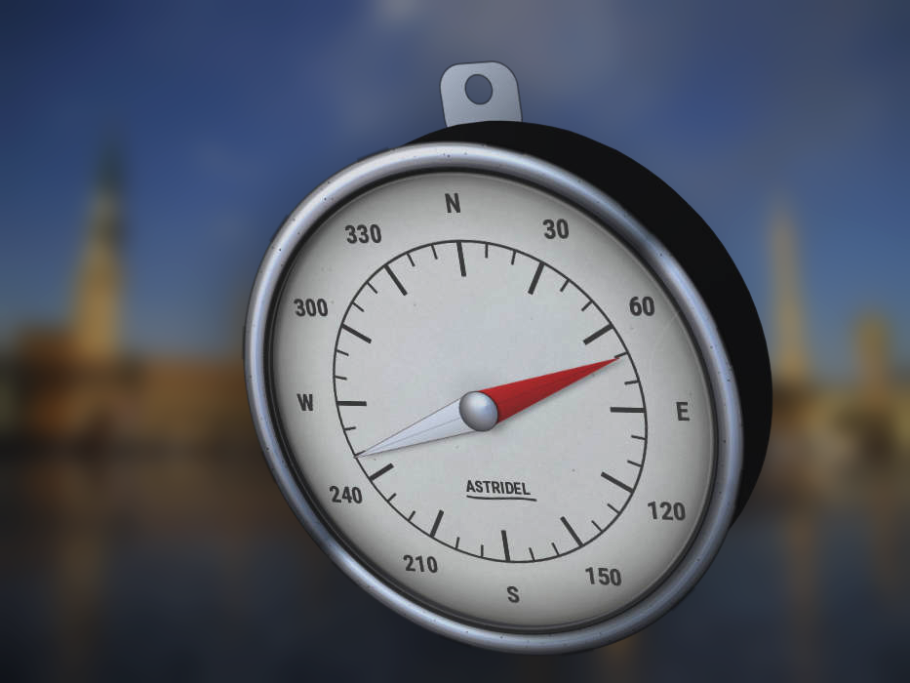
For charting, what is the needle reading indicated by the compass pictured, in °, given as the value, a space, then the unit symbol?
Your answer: 70 °
